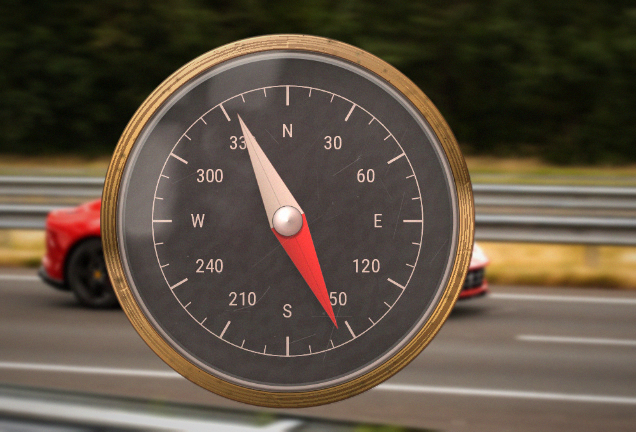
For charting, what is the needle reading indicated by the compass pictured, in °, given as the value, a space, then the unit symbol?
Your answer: 155 °
